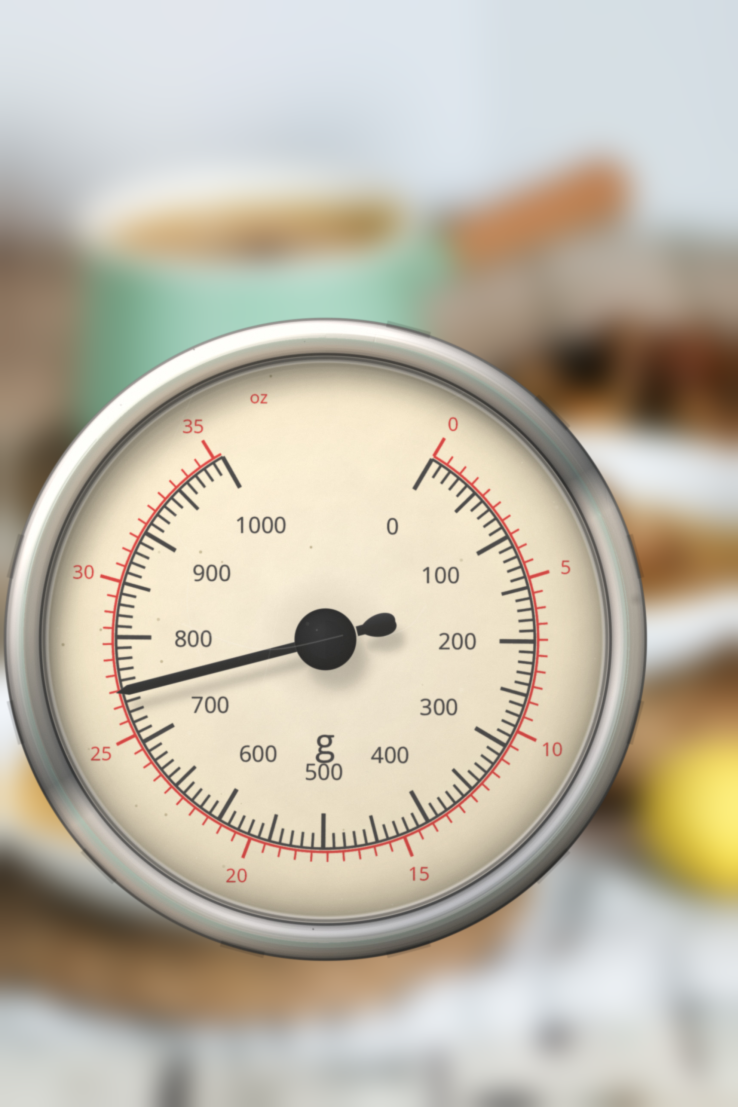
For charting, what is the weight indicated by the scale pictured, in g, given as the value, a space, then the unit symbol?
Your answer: 750 g
